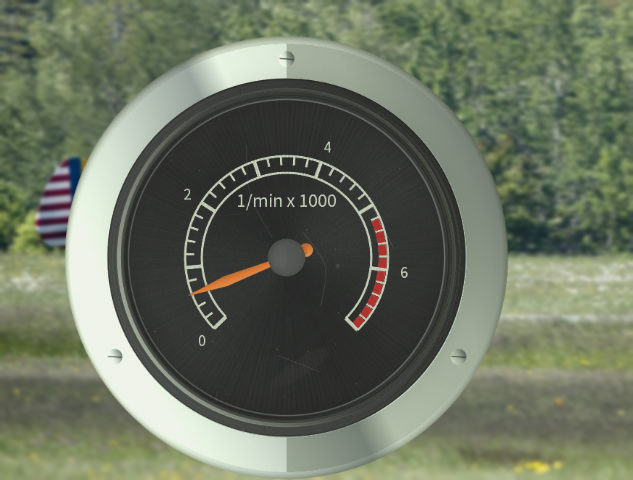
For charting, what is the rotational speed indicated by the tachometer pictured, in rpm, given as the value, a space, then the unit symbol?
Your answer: 600 rpm
